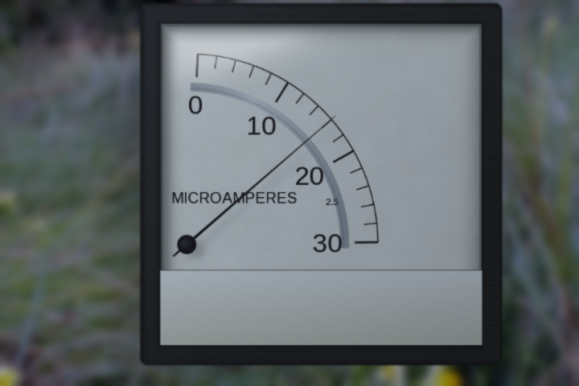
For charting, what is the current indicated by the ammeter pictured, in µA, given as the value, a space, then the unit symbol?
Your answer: 16 µA
